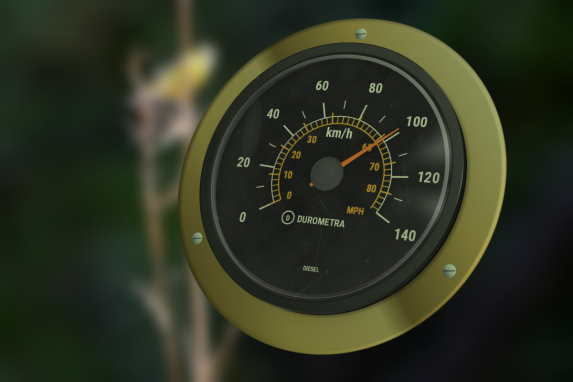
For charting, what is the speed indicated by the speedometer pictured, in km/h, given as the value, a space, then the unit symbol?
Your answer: 100 km/h
